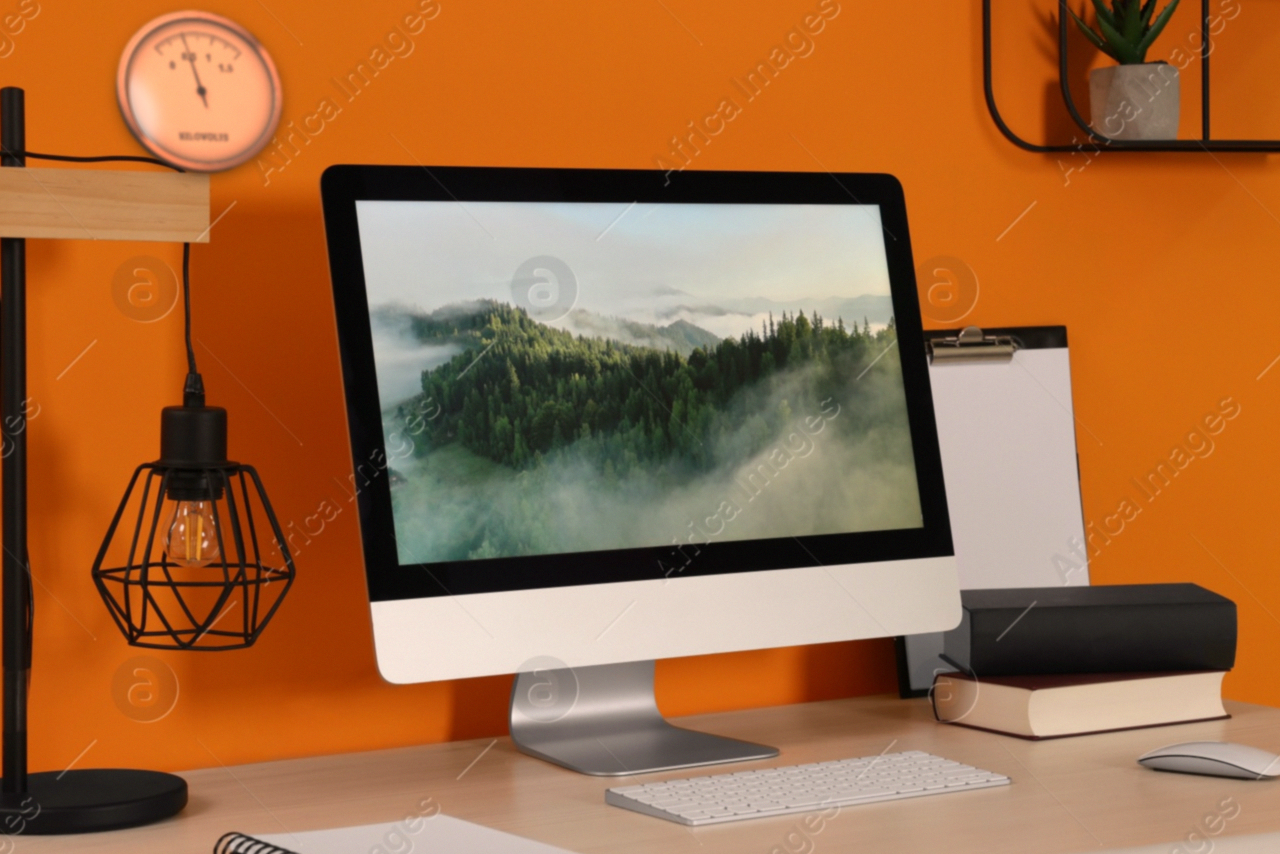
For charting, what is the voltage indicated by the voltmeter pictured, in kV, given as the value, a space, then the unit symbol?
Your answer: 0.5 kV
